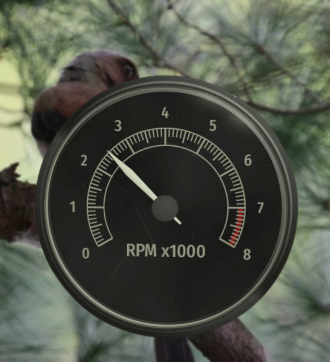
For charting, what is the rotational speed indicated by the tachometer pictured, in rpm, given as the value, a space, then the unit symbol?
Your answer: 2500 rpm
